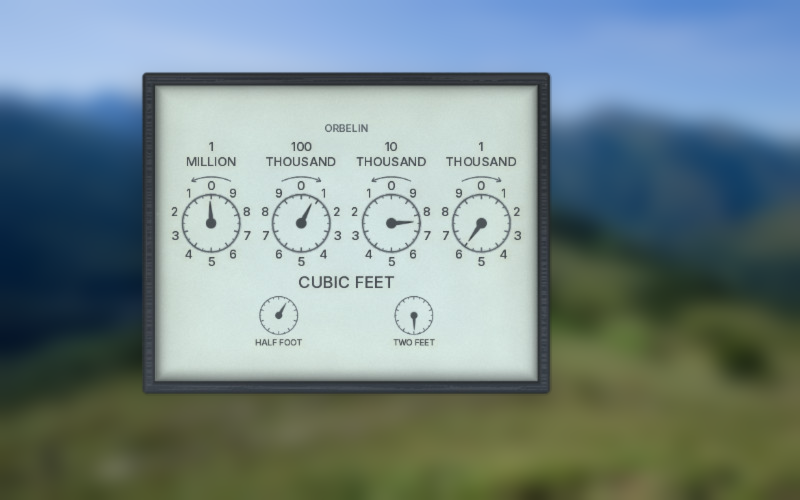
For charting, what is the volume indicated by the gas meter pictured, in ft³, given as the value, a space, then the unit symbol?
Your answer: 7600 ft³
